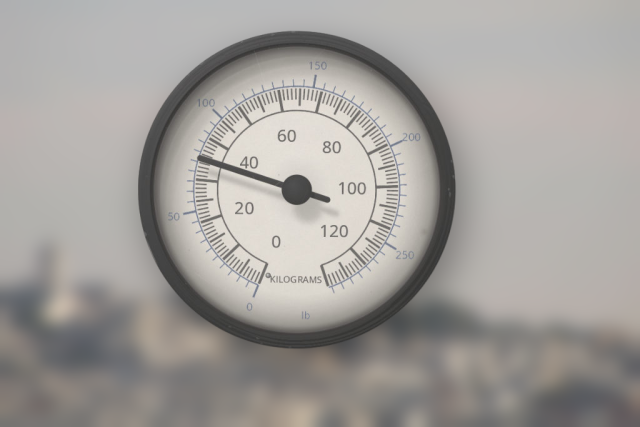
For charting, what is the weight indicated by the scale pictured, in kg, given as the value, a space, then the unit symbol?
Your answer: 35 kg
